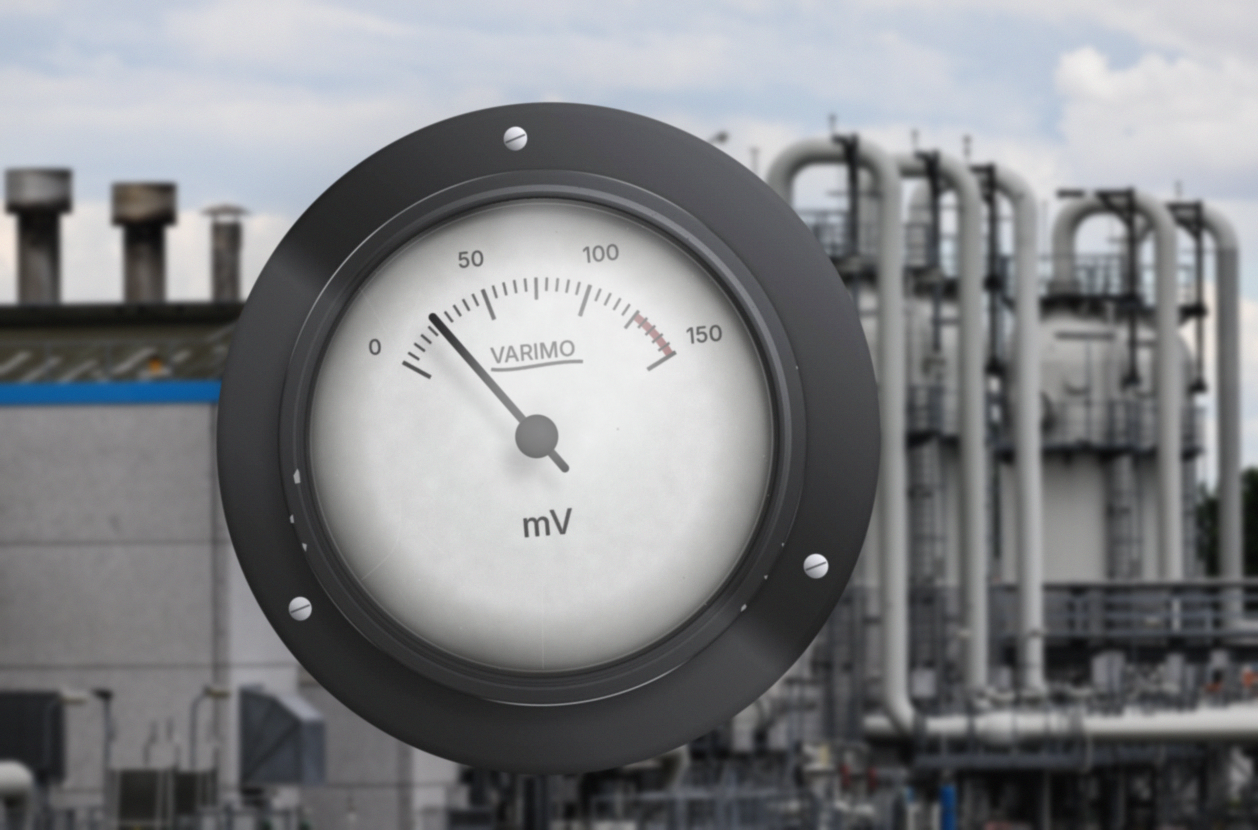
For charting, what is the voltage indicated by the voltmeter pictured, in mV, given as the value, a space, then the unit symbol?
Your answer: 25 mV
